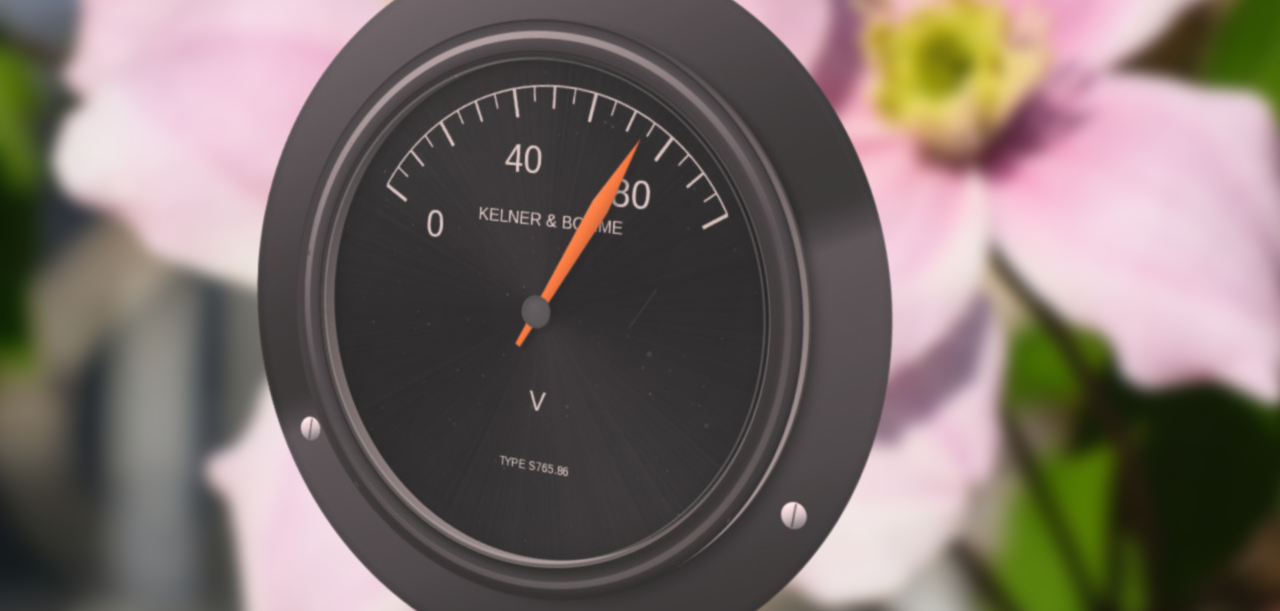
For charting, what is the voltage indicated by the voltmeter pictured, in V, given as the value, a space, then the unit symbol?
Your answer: 75 V
